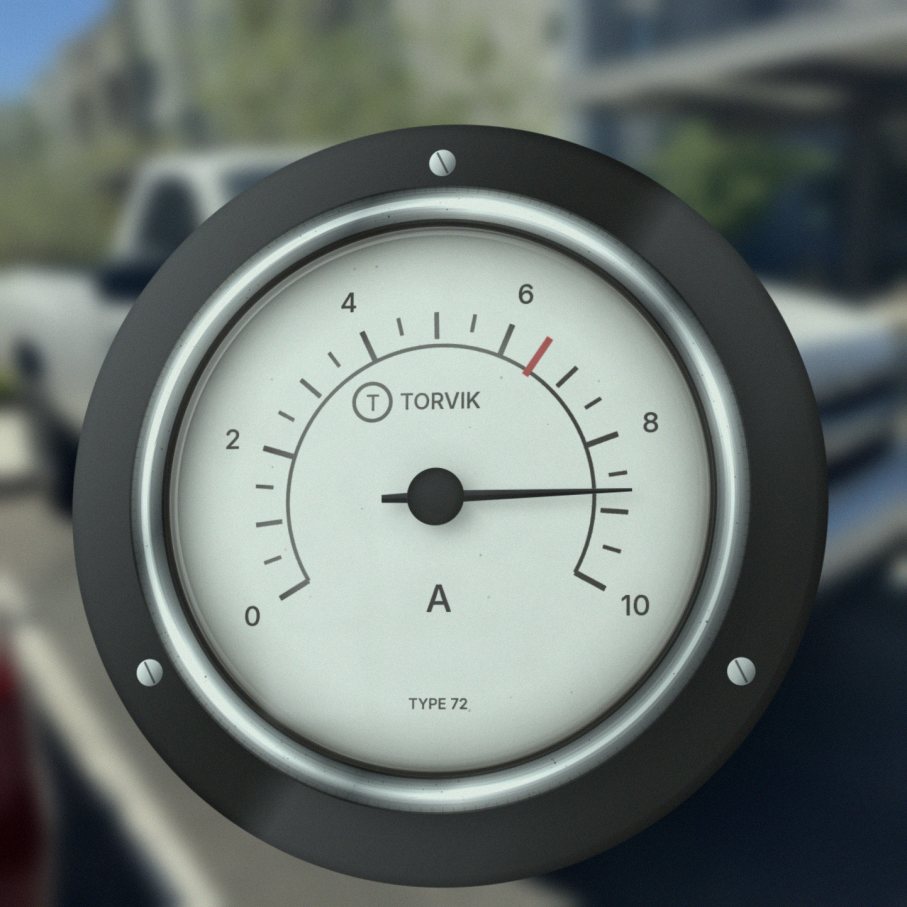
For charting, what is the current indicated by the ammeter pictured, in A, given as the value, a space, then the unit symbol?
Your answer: 8.75 A
